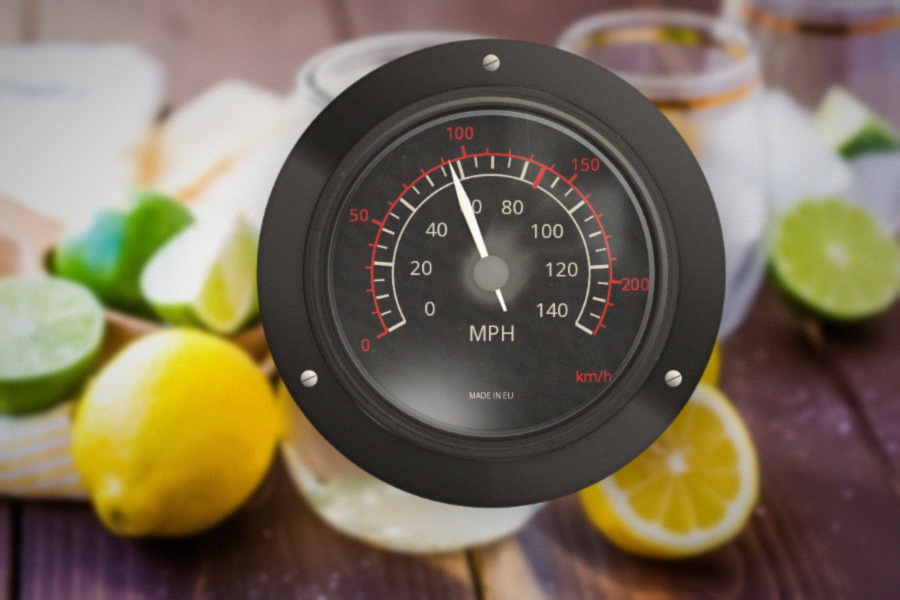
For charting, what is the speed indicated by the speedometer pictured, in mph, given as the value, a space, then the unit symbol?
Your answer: 57.5 mph
